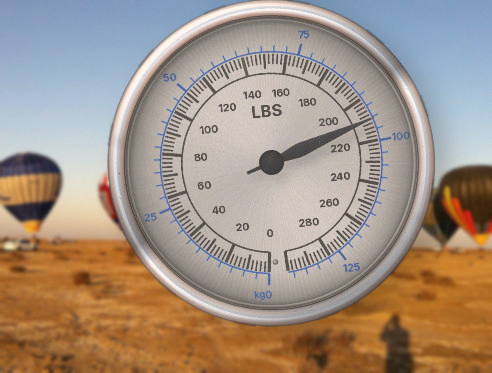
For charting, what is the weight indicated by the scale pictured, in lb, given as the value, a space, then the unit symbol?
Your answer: 210 lb
